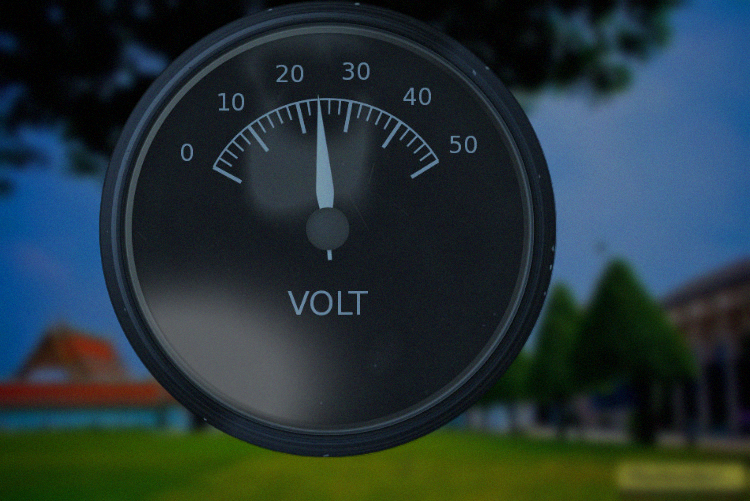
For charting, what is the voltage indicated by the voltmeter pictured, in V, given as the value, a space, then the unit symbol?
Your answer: 24 V
